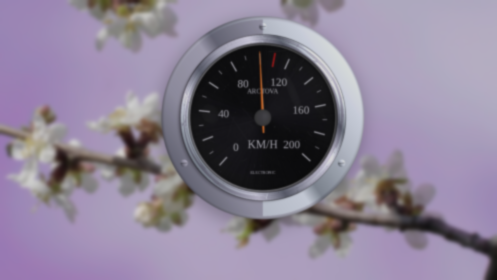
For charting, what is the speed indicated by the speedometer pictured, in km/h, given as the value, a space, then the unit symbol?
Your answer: 100 km/h
